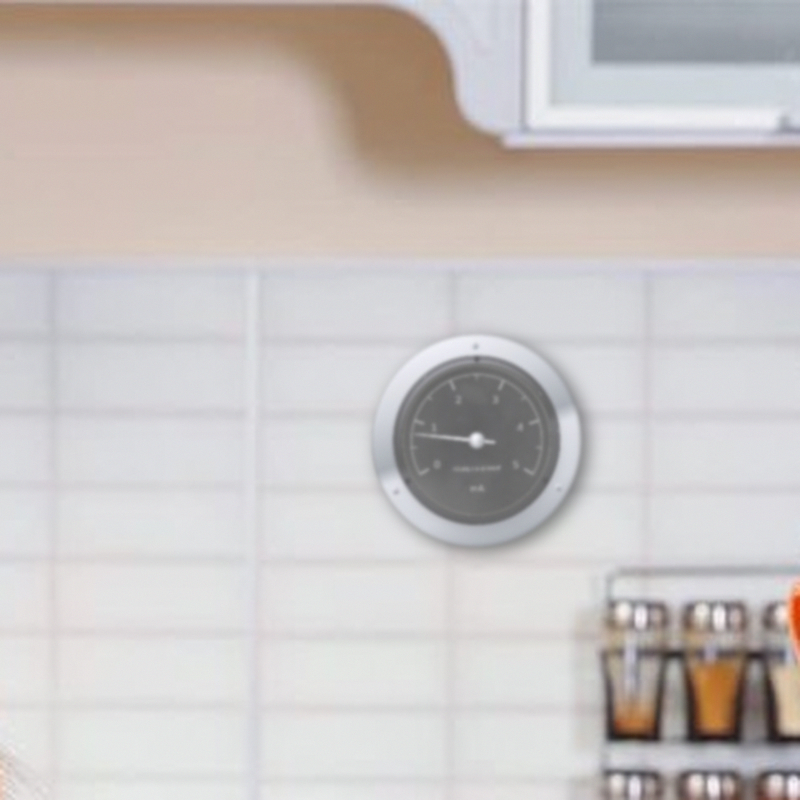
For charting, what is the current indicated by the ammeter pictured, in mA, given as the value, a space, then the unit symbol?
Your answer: 0.75 mA
